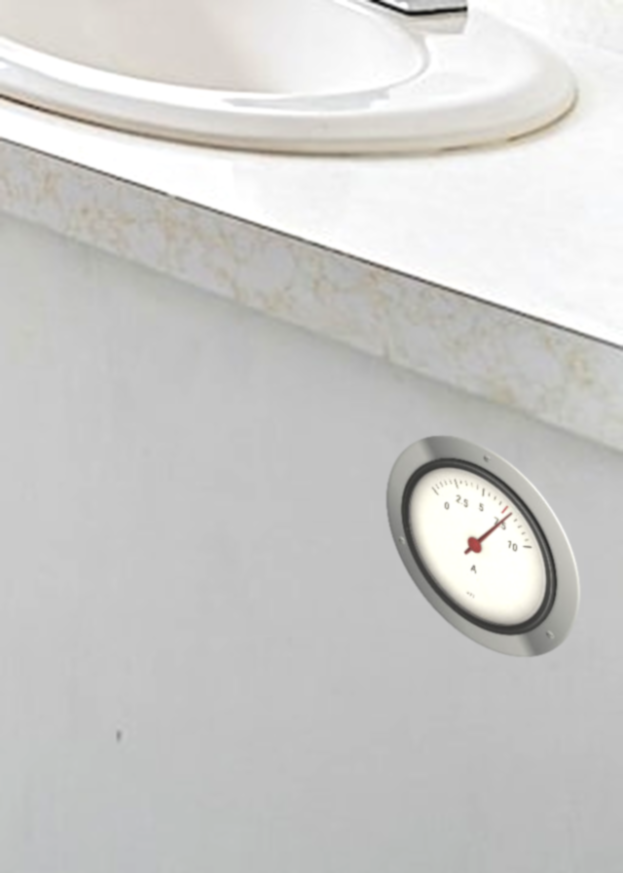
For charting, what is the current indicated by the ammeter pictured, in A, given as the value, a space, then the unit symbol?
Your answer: 7.5 A
